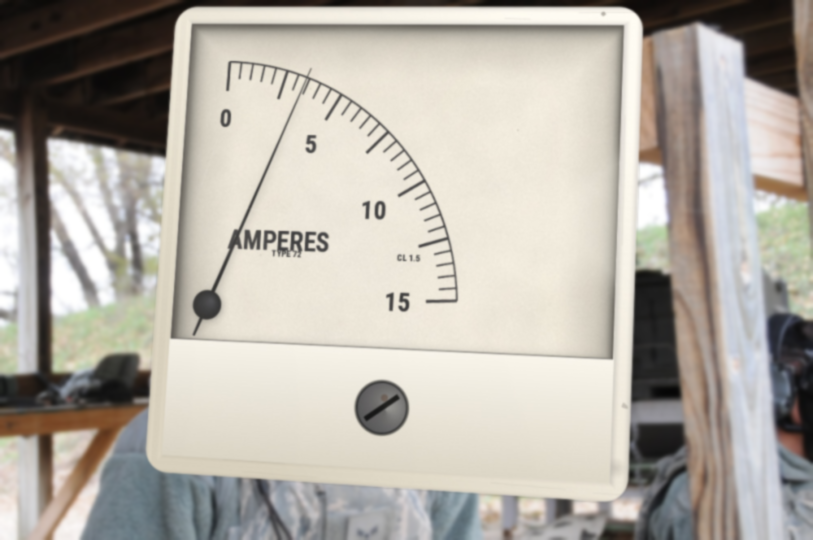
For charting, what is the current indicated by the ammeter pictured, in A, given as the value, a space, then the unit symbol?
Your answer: 3.5 A
